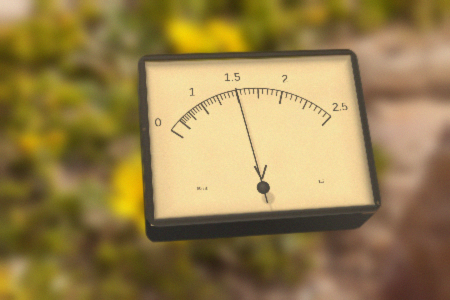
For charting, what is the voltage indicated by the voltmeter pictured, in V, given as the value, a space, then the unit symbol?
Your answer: 1.5 V
